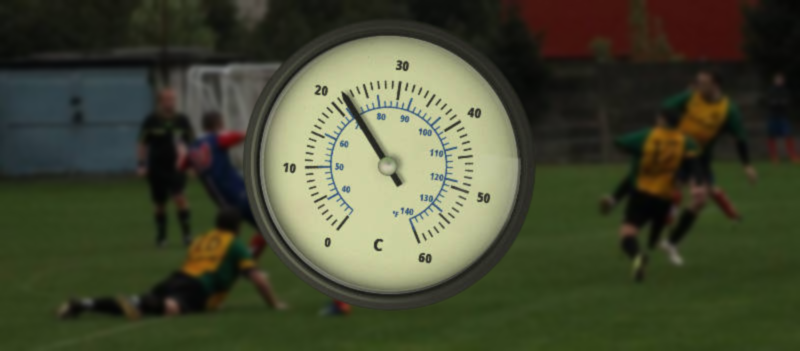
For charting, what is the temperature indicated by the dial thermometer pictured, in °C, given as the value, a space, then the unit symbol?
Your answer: 22 °C
